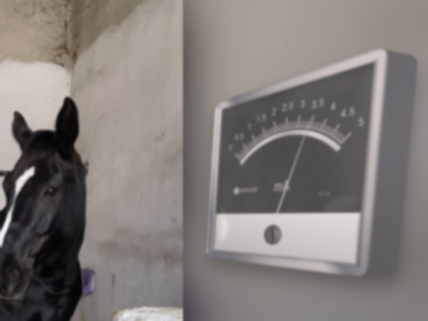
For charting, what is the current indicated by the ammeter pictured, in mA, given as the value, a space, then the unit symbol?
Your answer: 3.5 mA
